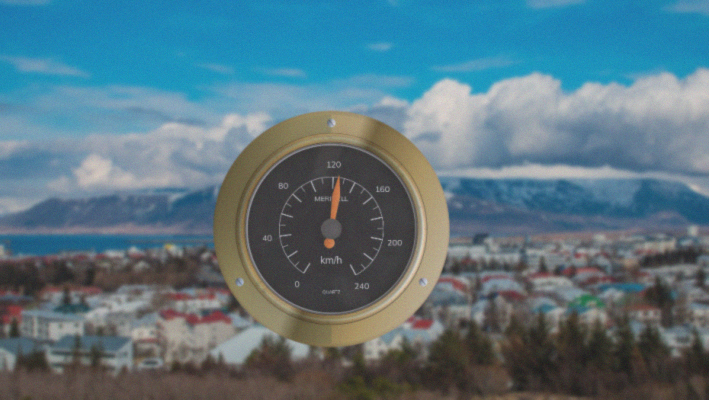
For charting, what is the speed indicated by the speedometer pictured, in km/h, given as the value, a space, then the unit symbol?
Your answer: 125 km/h
